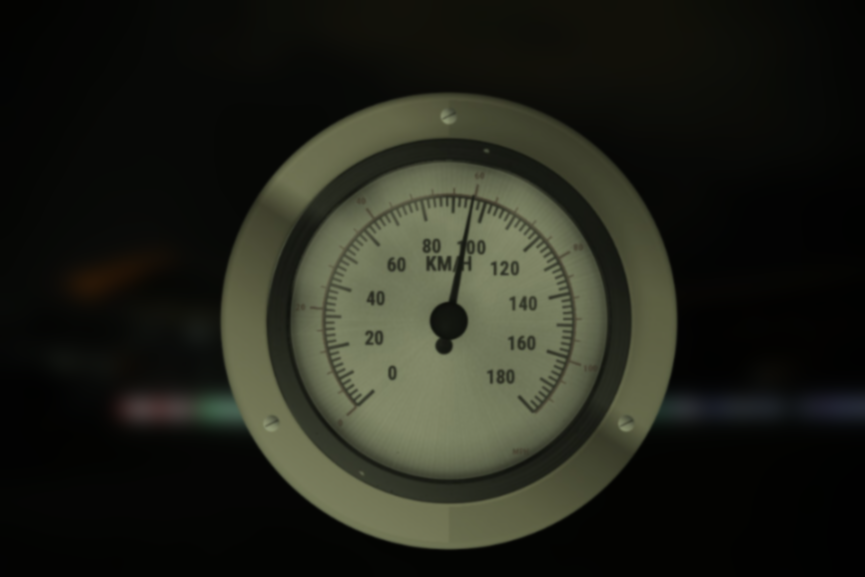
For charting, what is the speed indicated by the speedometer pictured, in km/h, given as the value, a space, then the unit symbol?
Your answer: 96 km/h
